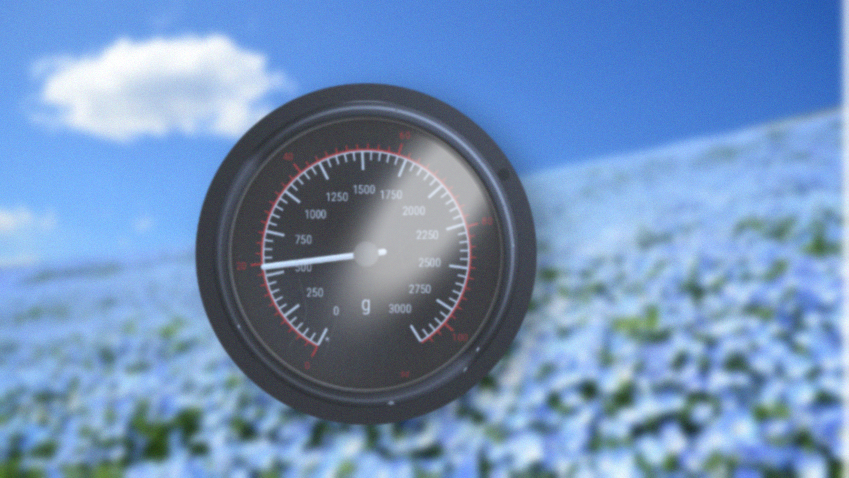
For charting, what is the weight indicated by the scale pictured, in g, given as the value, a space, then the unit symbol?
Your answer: 550 g
